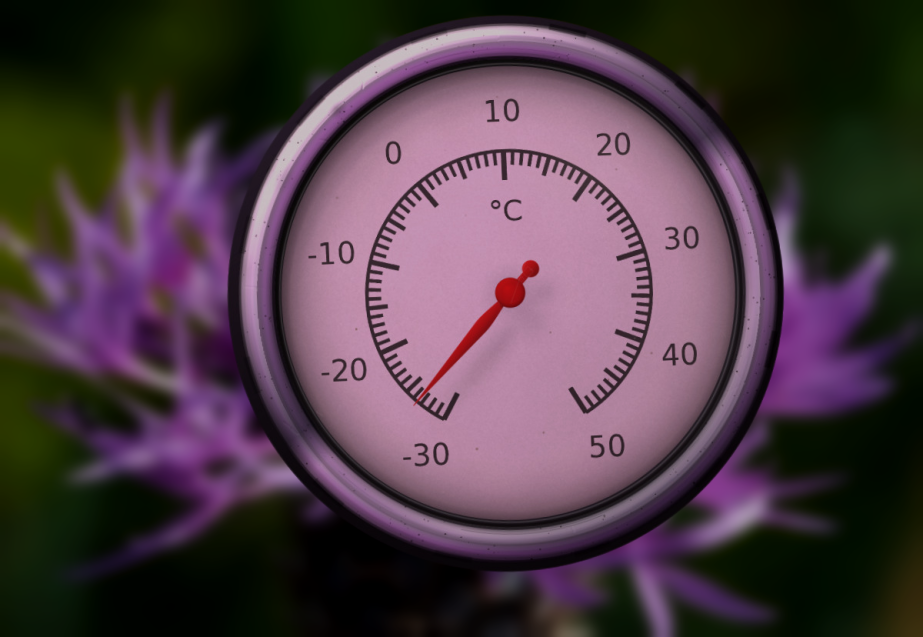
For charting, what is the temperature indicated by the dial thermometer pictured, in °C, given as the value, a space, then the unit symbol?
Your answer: -26.5 °C
